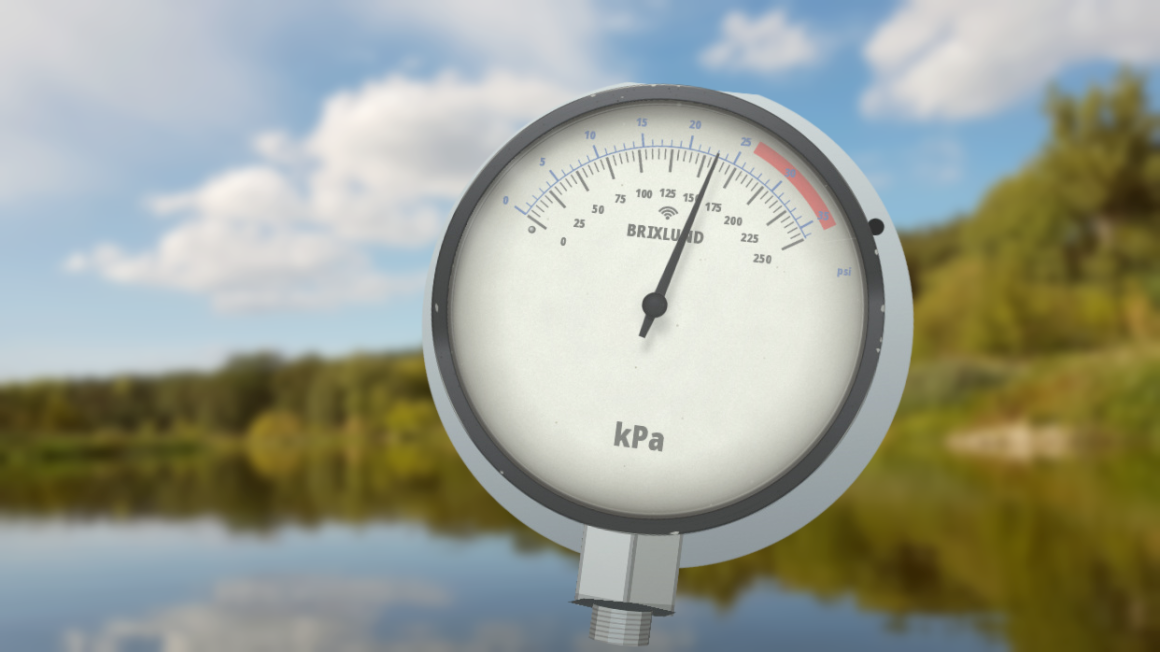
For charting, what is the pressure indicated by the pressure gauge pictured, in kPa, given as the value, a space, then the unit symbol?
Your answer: 160 kPa
